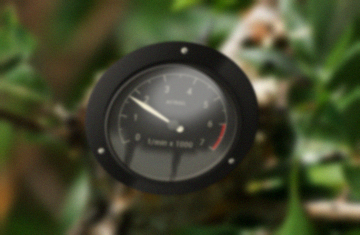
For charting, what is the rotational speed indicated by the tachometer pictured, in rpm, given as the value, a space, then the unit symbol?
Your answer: 1750 rpm
